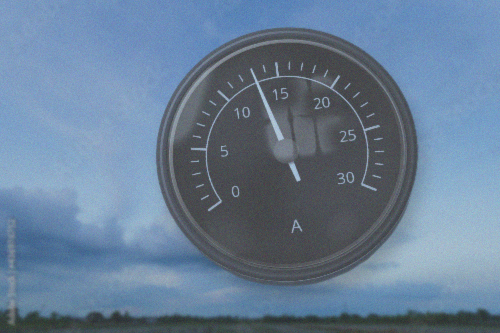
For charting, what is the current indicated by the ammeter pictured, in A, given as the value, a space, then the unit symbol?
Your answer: 13 A
